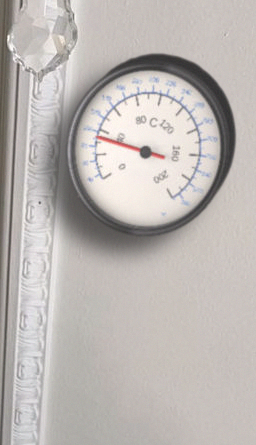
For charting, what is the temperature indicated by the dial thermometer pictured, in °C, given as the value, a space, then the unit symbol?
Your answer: 35 °C
